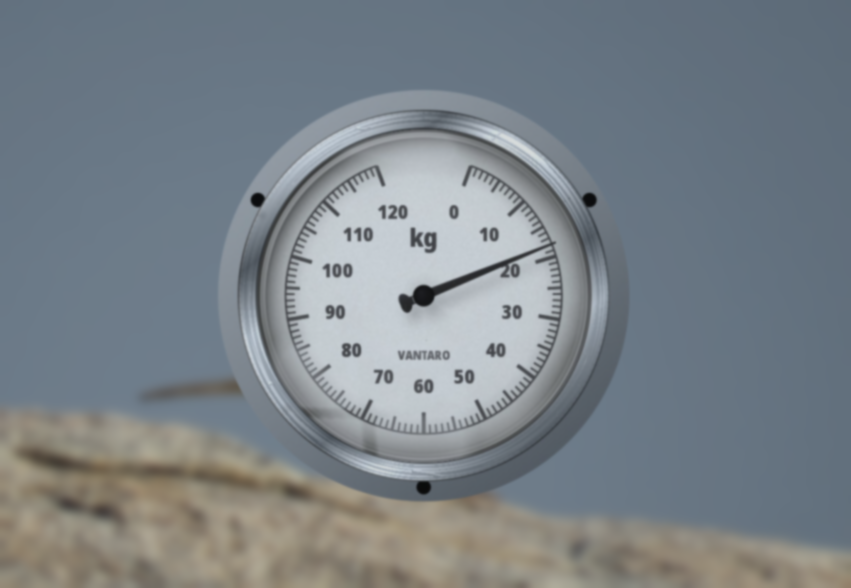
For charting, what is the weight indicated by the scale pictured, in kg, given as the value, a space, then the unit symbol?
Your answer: 18 kg
